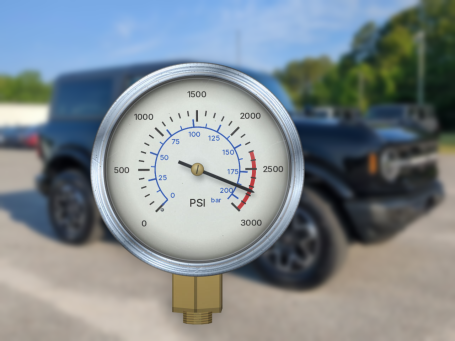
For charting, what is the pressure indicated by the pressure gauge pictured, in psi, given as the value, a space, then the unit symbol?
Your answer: 2750 psi
